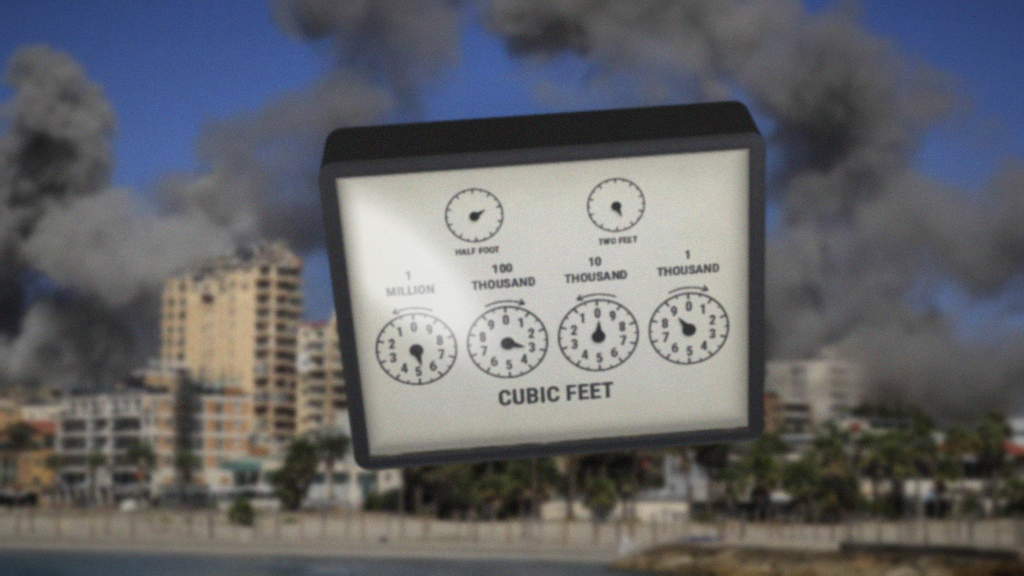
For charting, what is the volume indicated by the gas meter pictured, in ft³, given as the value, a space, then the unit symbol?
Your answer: 529900 ft³
